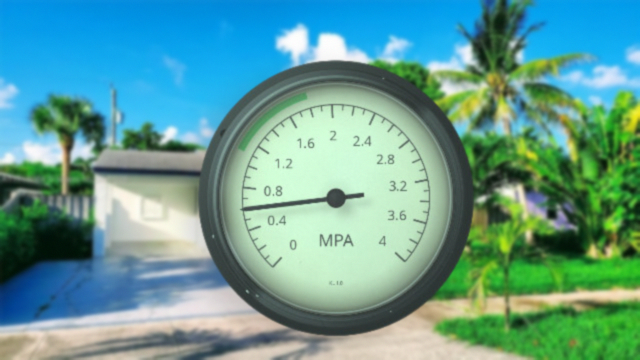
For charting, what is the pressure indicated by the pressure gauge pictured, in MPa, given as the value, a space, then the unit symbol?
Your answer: 0.6 MPa
